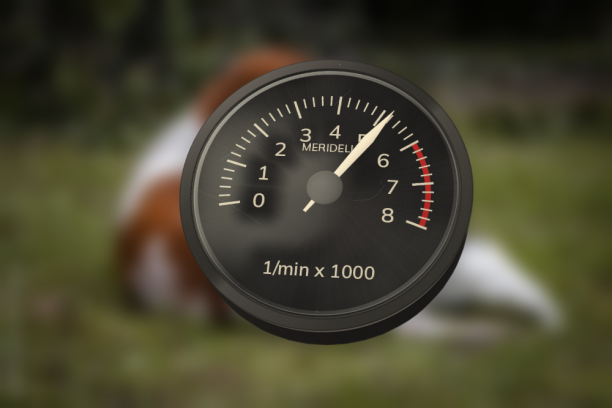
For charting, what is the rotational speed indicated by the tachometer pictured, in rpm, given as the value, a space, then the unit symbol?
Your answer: 5200 rpm
